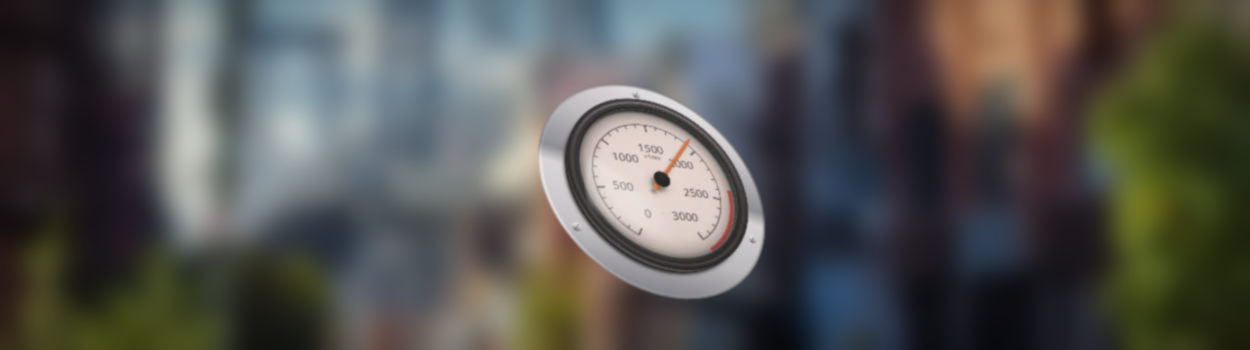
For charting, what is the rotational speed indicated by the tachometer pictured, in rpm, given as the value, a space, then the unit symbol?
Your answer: 1900 rpm
